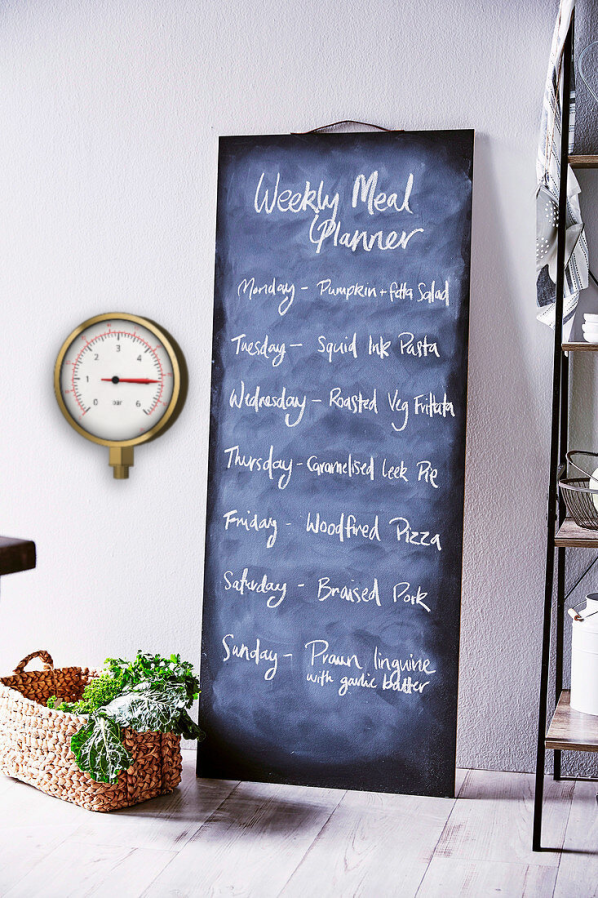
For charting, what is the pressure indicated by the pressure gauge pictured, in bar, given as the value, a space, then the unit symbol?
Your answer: 5 bar
